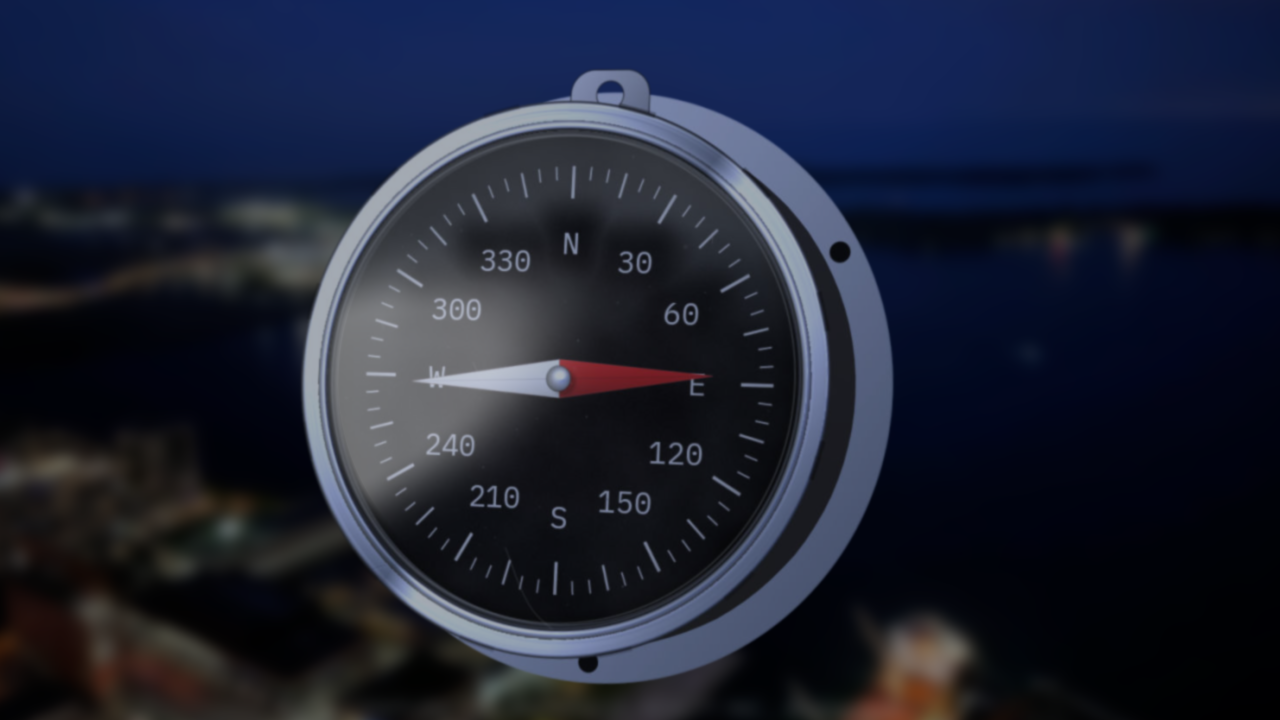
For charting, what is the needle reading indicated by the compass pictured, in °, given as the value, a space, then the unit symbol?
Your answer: 87.5 °
